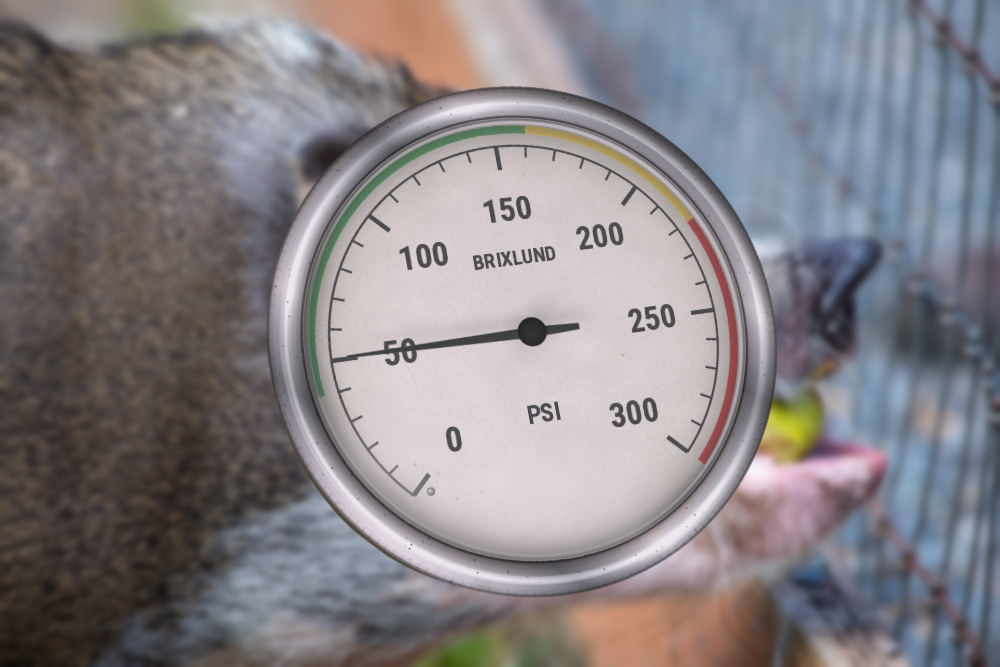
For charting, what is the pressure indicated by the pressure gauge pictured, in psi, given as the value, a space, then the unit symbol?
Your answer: 50 psi
